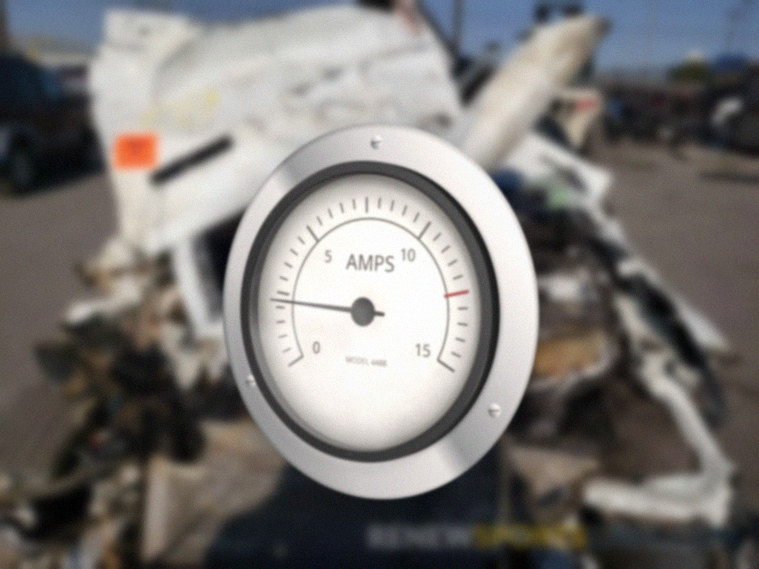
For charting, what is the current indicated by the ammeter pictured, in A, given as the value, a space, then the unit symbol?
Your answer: 2.25 A
